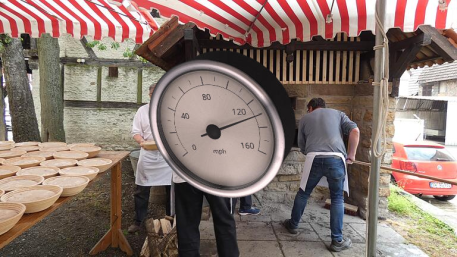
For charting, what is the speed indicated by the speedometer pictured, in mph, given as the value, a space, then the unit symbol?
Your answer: 130 mph
